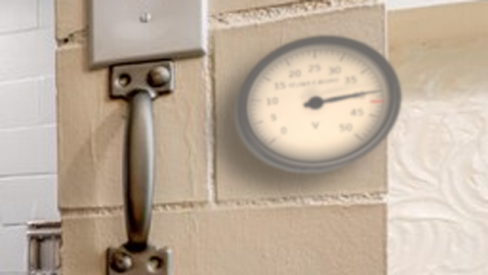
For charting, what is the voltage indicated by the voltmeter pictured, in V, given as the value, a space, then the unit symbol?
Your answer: 40 V
